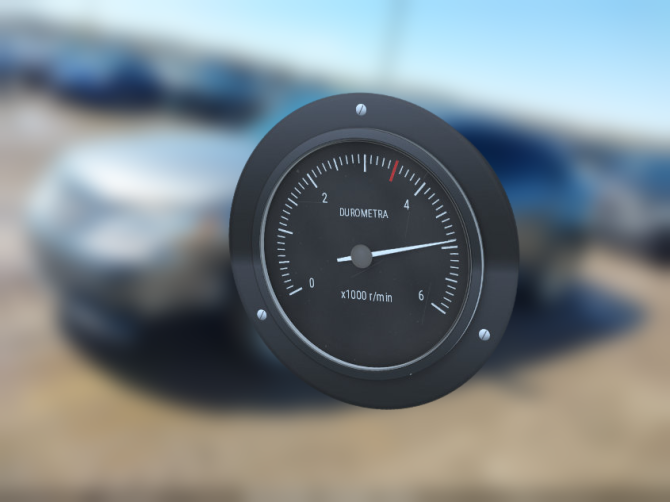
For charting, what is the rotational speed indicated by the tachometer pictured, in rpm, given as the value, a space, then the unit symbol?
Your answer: 4900 rpm
